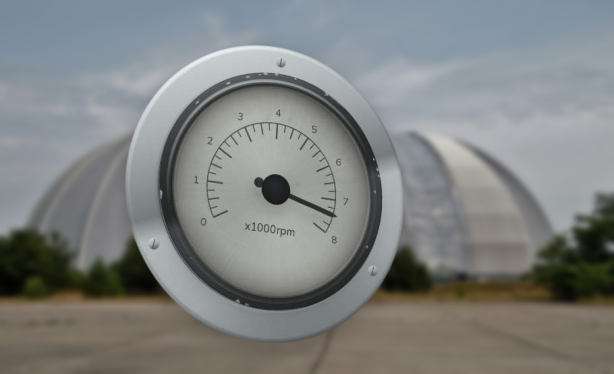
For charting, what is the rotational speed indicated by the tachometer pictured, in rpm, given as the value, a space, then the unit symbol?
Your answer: 7500 rpm
